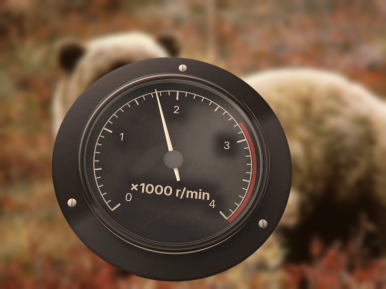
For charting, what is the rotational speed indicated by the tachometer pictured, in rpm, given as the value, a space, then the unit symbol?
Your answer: 1750 rpm
